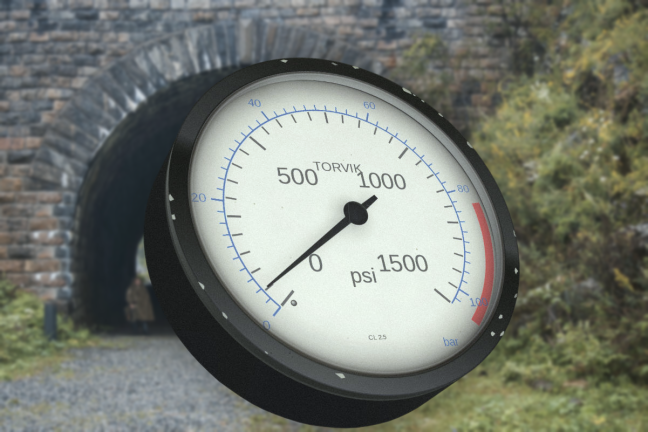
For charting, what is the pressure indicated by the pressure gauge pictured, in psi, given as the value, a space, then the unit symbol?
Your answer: 50 psi
